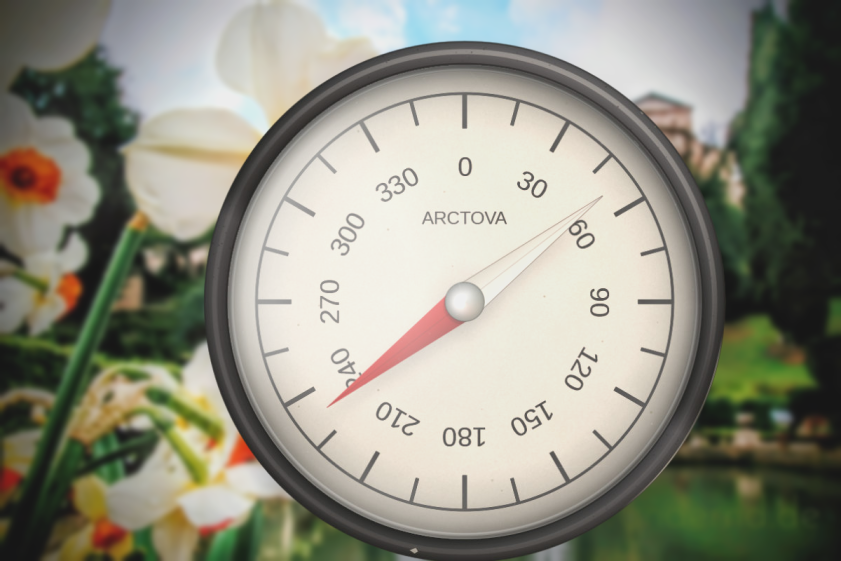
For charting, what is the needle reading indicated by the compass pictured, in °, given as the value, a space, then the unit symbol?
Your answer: 232.5 °
